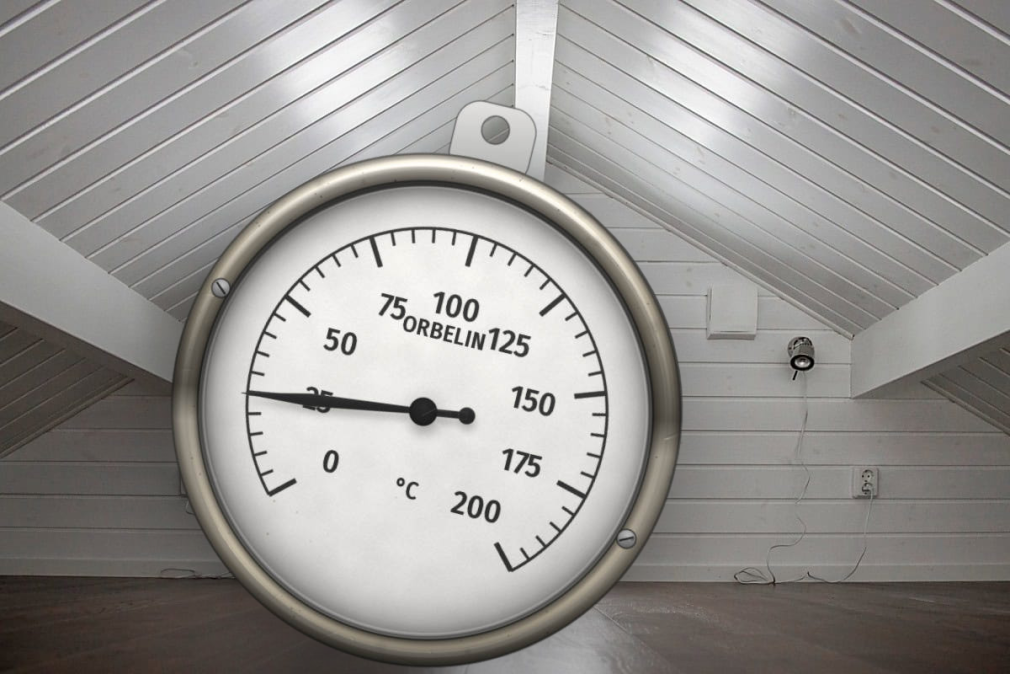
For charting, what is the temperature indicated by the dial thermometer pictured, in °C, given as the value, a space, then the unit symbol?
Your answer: 25 °C
